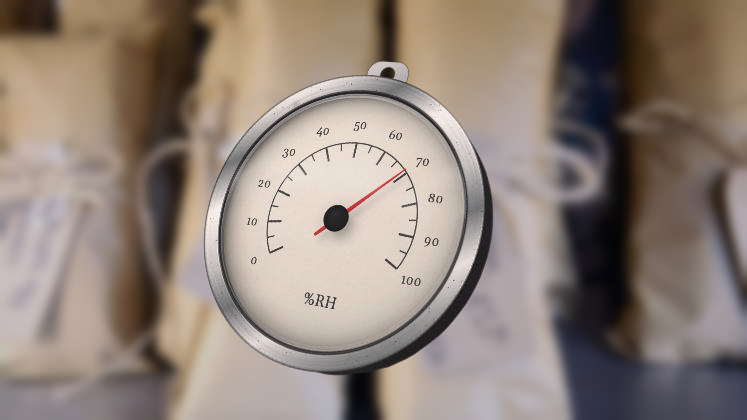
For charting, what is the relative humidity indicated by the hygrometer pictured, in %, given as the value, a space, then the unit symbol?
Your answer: 70 %
